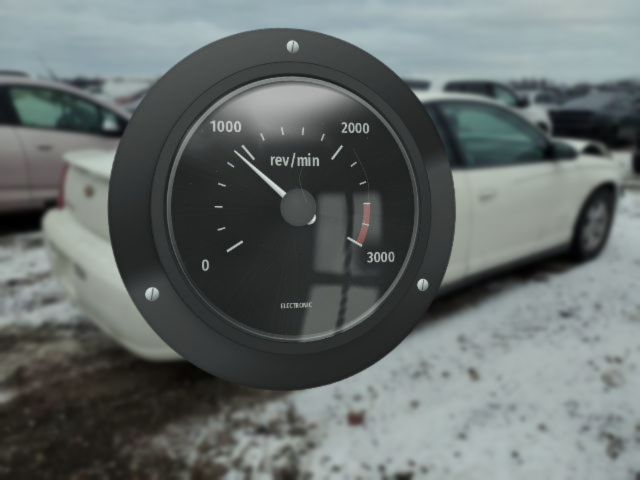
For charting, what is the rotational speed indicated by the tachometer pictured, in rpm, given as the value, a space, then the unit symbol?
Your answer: 900 rpm
